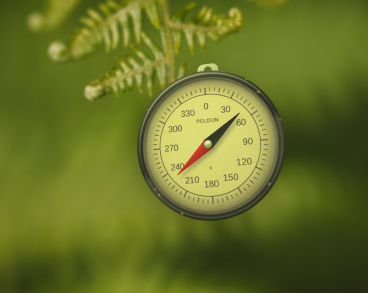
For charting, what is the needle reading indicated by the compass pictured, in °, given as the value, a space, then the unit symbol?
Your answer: 230 °
